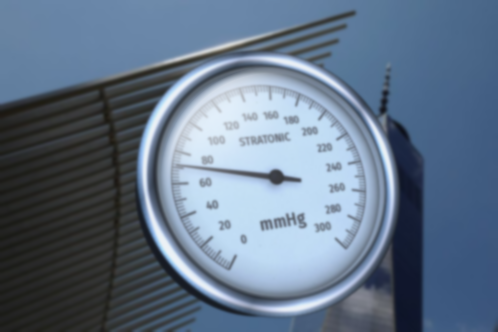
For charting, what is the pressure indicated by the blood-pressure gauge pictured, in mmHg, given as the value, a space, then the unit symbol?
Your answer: 70 mmHg
